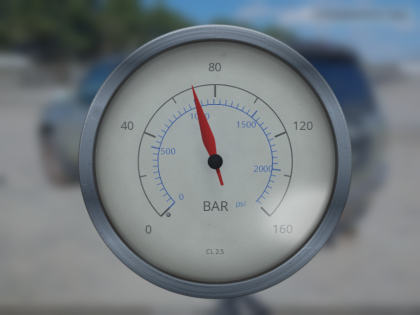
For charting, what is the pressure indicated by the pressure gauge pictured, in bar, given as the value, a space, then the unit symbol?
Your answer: 70 bar
